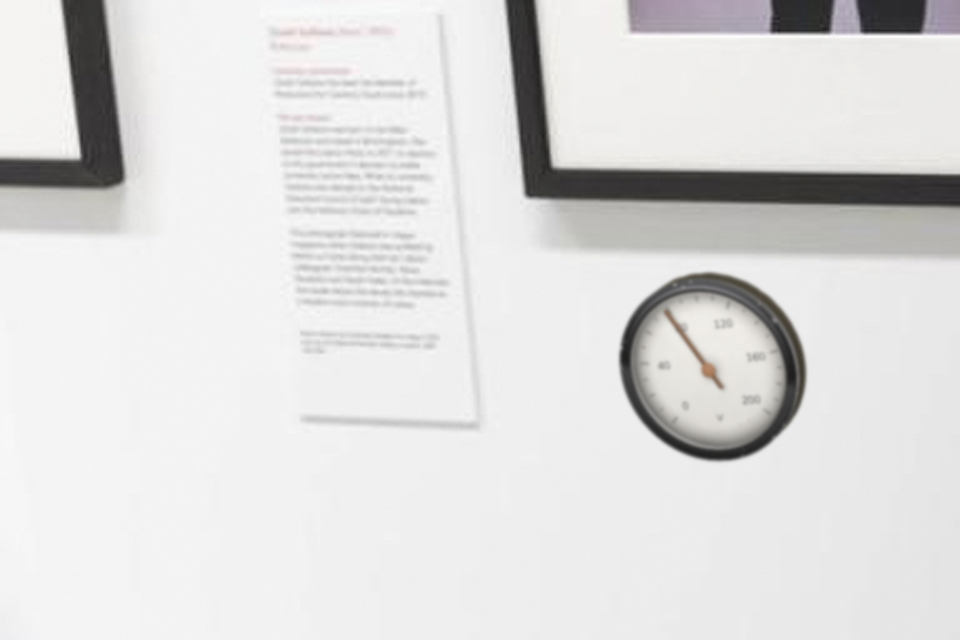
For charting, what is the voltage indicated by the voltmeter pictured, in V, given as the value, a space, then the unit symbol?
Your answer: 80 V
